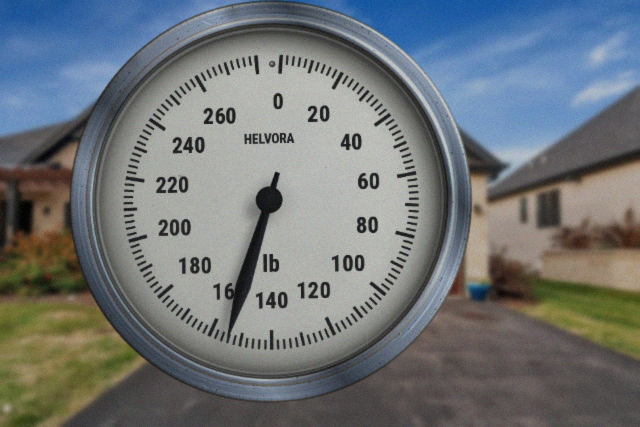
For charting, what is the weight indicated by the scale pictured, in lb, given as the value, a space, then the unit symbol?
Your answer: 154 lb
